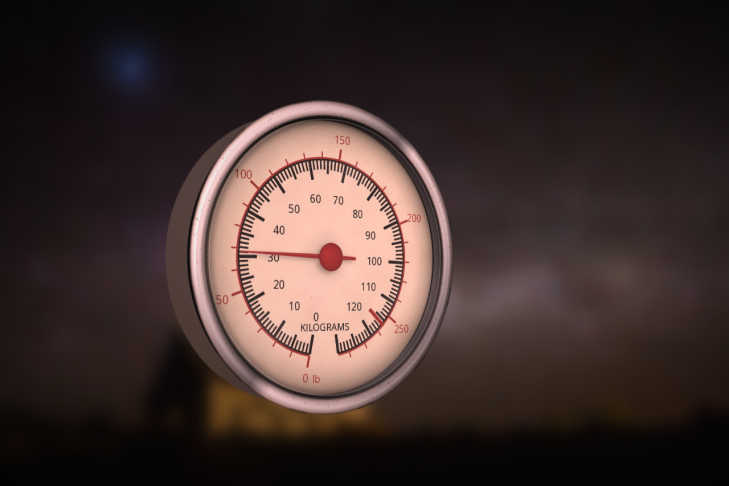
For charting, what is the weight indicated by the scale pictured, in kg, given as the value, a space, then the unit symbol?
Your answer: 31 kg
